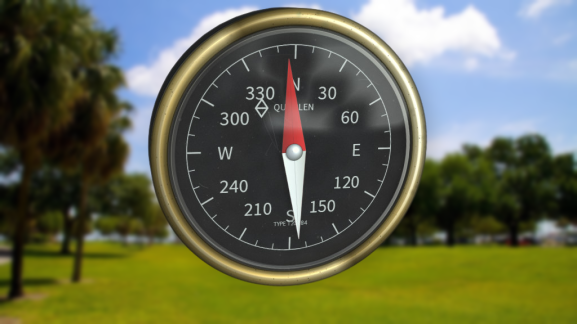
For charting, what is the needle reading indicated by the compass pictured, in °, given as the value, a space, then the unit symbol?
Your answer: 355 °
